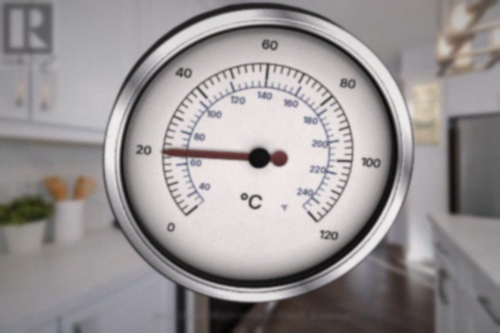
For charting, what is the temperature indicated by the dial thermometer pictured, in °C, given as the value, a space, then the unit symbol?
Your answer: 20 °C
